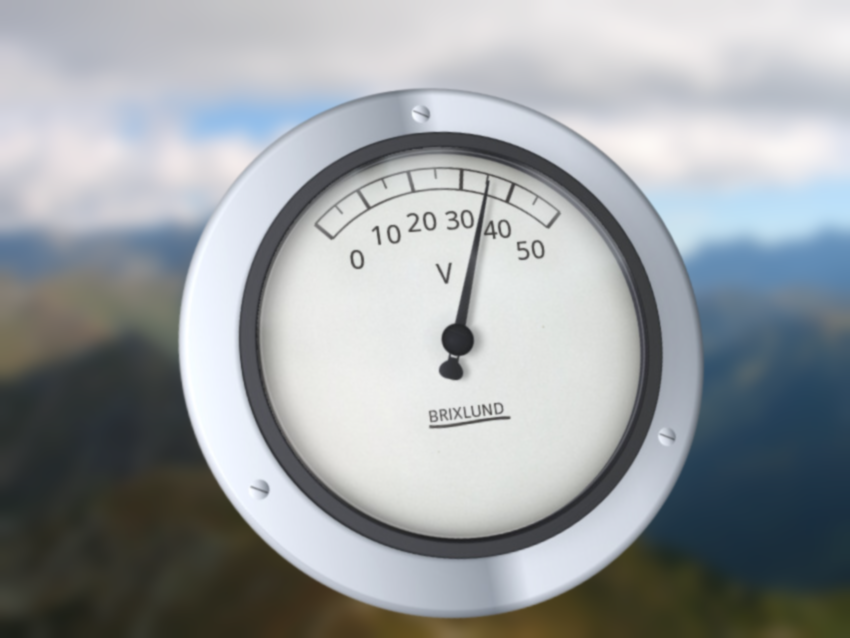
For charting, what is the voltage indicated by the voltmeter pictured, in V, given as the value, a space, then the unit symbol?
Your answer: 35 V
